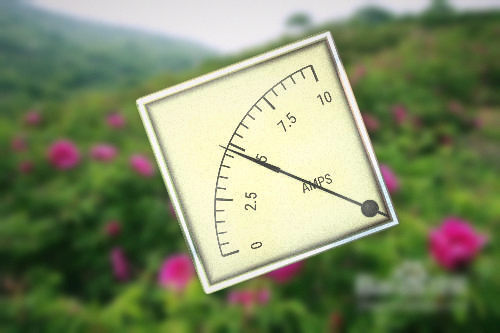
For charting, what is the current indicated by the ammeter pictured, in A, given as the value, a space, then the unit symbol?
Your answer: 4.75 A
